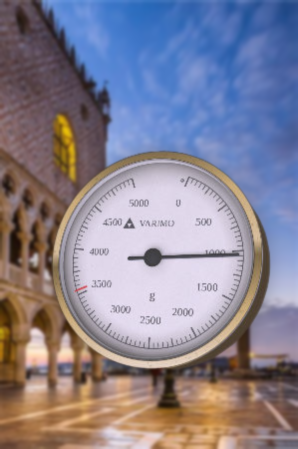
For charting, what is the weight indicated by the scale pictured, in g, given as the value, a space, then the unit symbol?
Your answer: 1050 g
